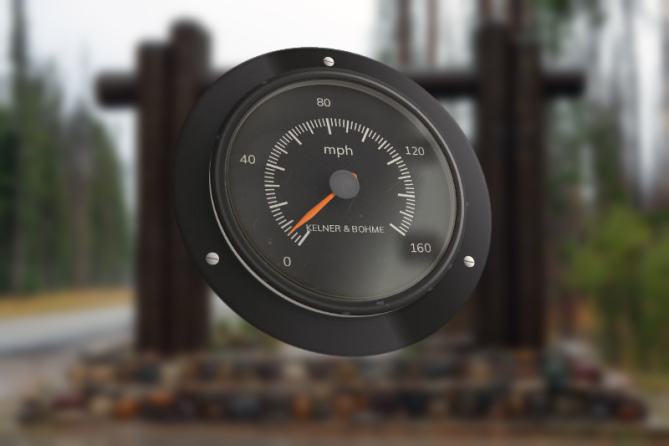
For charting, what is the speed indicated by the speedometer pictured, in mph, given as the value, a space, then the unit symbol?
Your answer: 6 mph
